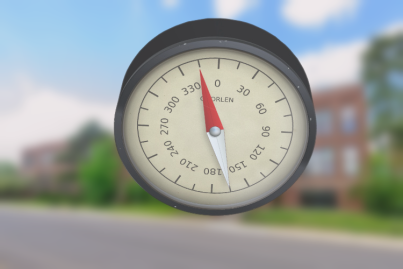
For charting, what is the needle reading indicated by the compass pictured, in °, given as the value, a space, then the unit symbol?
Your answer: 345 °
